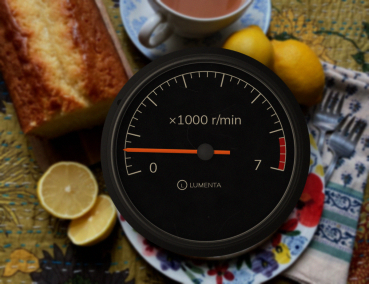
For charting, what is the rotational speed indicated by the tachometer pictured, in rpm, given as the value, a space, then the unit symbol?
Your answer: 600 rpm
